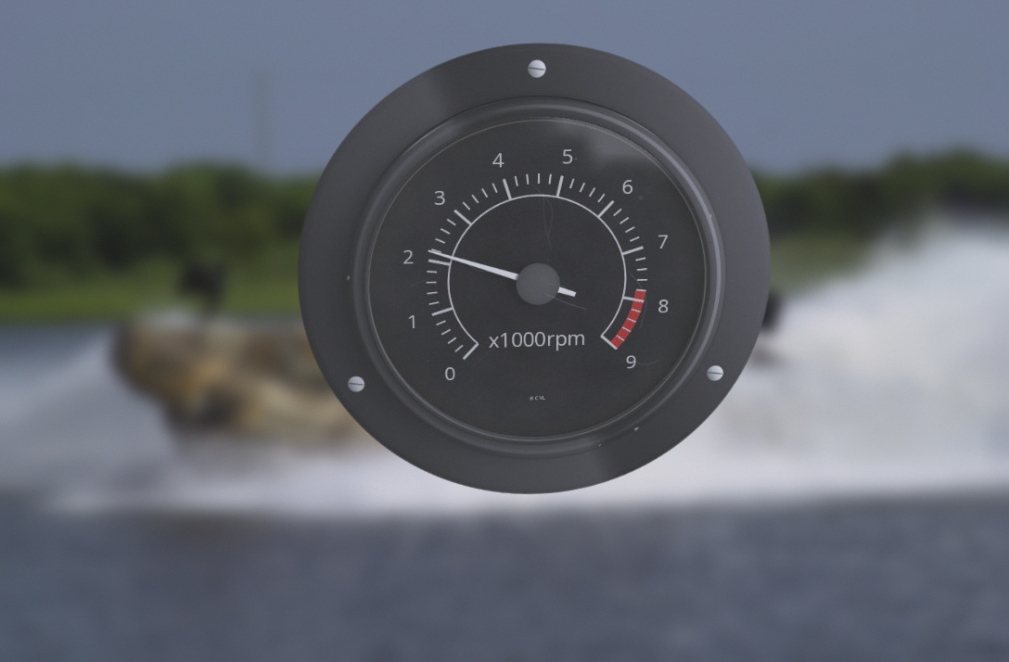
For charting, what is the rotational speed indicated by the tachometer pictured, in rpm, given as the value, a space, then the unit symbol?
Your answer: 2200 rpm
